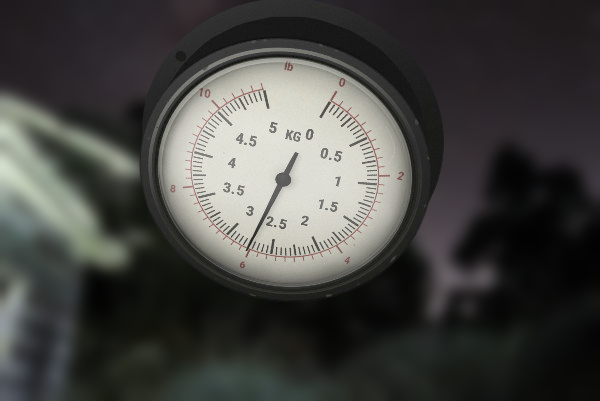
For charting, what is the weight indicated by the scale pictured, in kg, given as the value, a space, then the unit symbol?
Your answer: 2.75 kg
